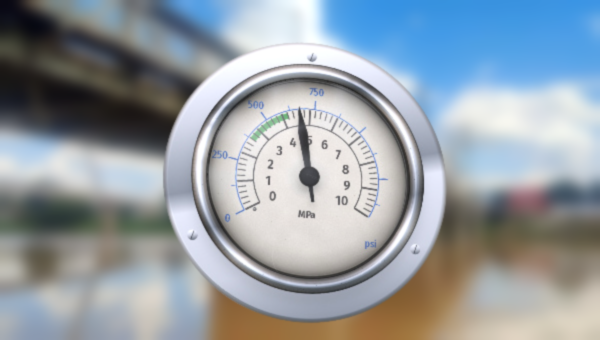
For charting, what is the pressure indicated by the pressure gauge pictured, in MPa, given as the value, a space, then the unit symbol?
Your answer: 4.6 MPa
